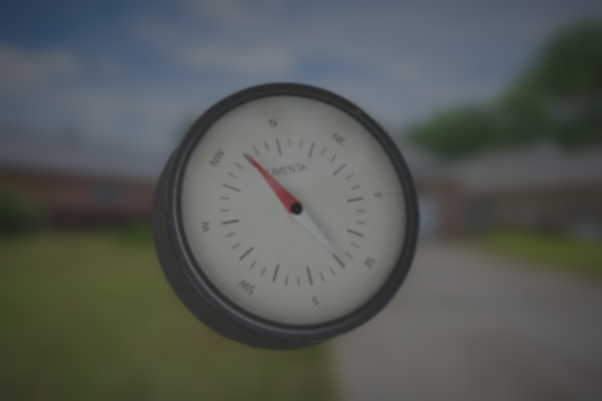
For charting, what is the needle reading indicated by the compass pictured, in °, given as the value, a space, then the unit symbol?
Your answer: 330 °
